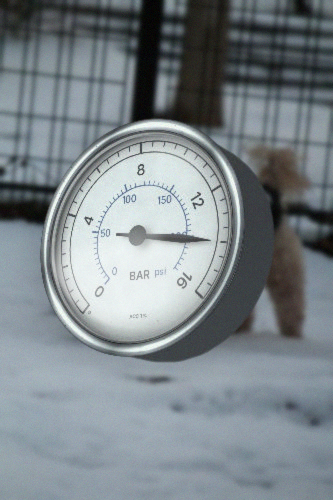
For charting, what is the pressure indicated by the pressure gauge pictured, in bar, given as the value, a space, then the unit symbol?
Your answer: 14 bar
